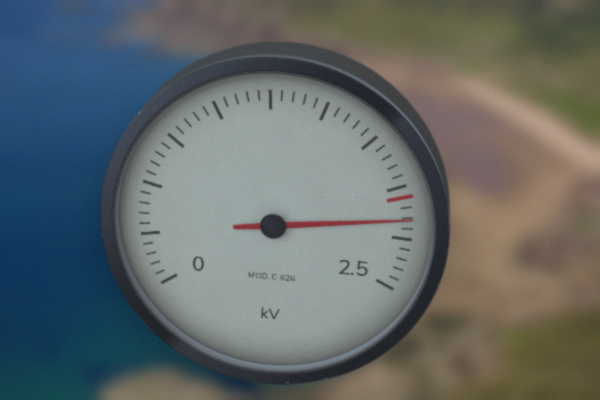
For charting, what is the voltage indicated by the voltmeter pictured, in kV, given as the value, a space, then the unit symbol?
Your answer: 2.15 kV
